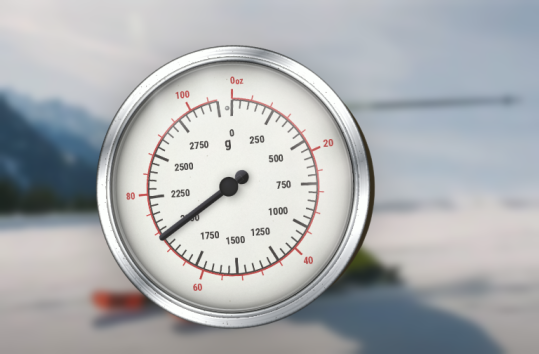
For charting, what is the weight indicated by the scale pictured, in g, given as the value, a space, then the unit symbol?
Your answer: 2000 g
